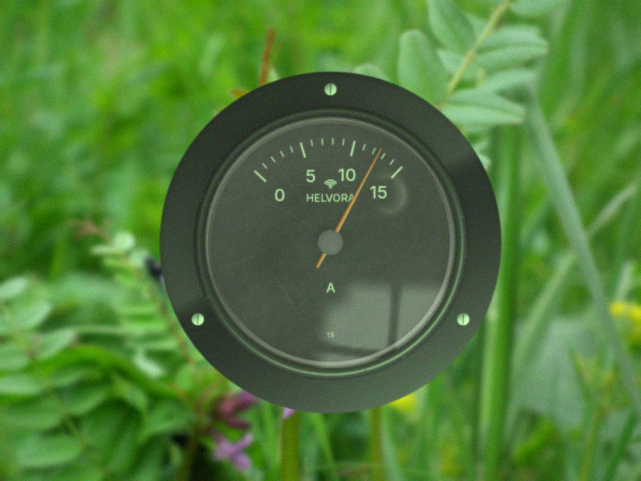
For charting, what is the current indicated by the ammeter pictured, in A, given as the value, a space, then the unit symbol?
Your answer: 12.5 A
